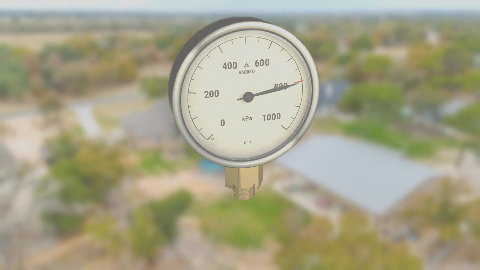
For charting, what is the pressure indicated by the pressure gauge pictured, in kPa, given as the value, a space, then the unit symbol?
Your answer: 800 kPa
